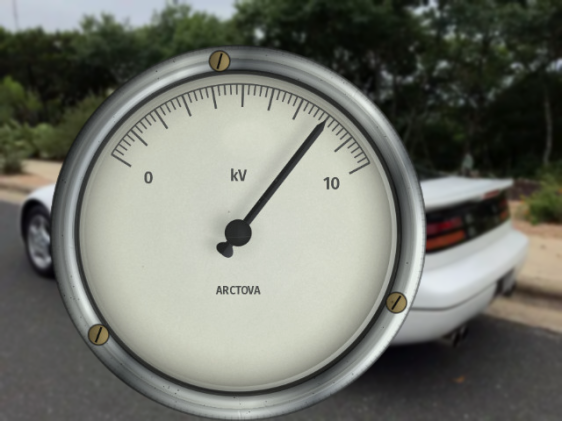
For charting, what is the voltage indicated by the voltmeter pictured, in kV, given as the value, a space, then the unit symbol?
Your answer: 8 kV
